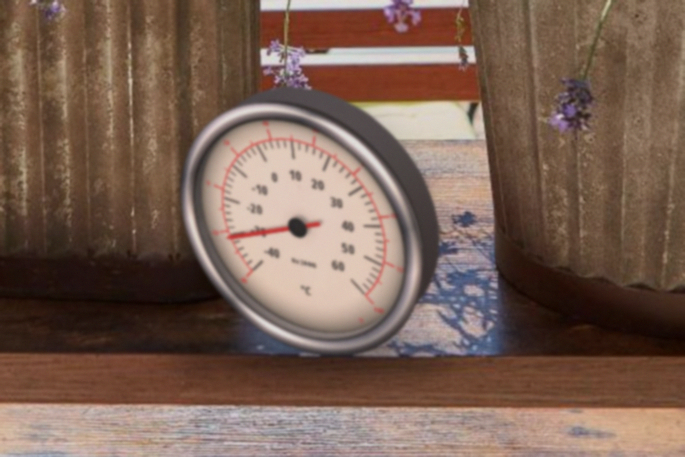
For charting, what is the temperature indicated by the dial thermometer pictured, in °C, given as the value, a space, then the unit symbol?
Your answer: -30 °C
